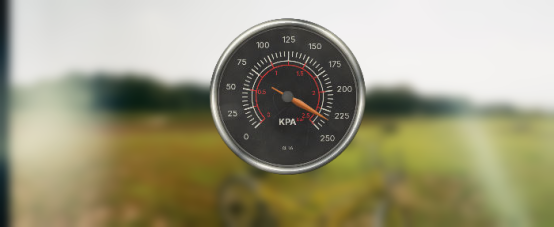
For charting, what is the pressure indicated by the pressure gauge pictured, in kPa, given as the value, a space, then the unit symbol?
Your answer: 235 kPa
